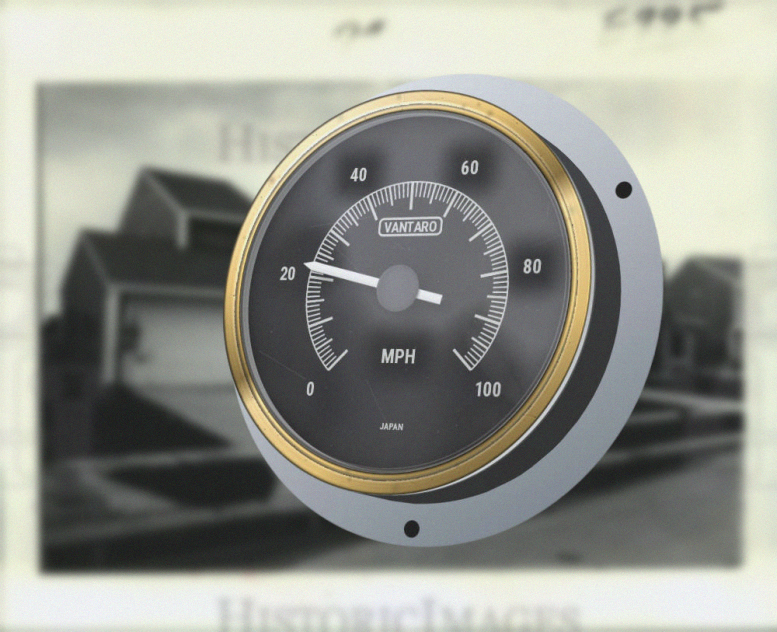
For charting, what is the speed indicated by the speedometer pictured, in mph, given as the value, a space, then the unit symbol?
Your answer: 22 mph
